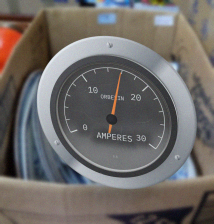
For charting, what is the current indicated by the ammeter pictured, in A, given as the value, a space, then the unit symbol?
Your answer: 16 A
